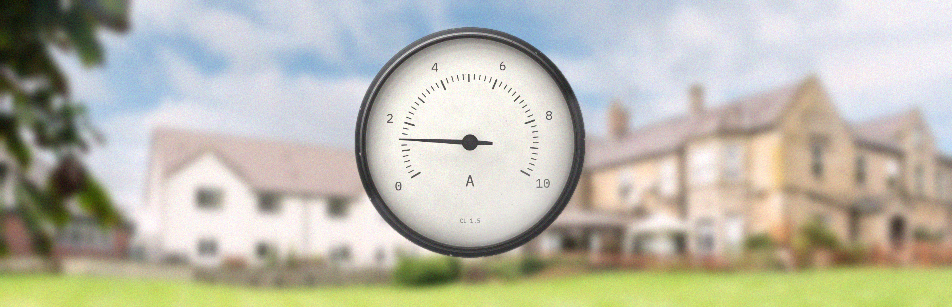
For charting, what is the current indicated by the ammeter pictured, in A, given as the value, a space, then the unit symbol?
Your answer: 1.4 A
